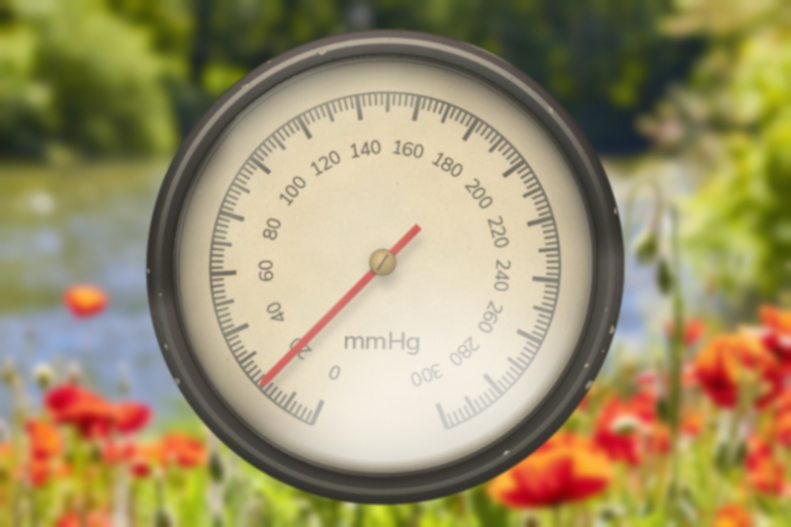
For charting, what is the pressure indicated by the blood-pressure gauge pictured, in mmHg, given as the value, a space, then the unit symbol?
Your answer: 20 mmHg
